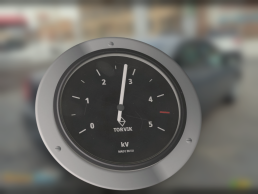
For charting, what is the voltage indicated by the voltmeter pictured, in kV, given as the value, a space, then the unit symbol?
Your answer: 2.75 kV
